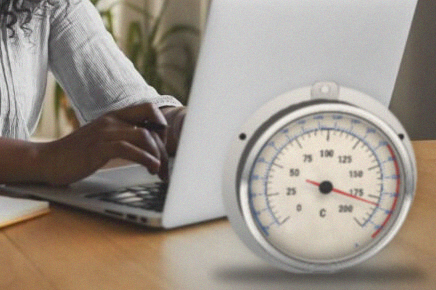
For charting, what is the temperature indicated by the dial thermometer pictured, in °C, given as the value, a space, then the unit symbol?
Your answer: 180 °C
